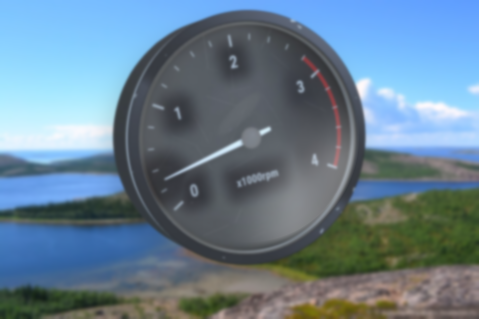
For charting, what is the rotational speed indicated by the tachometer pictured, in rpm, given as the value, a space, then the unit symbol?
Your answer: 300 rpm
